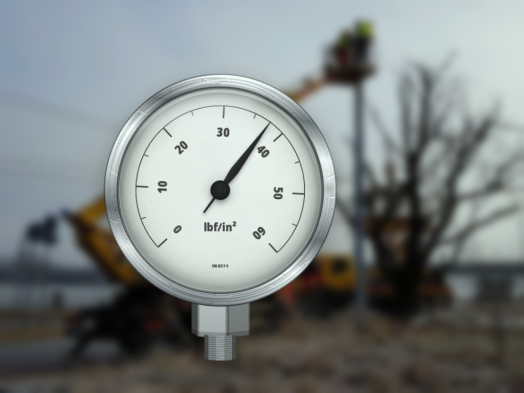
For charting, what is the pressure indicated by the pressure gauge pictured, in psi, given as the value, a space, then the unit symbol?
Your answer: 37.5 psi
